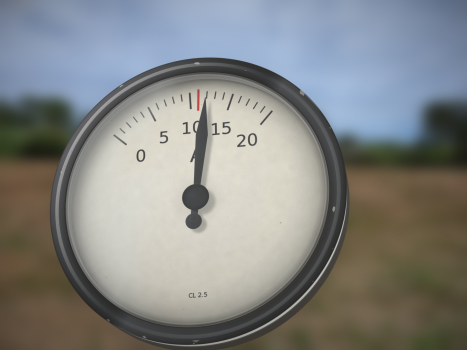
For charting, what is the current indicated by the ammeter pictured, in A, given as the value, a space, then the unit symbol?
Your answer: 12 A
